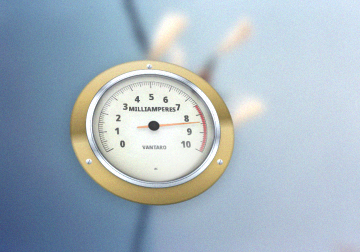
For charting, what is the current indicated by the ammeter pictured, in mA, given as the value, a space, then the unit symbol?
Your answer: 8.5 mA
